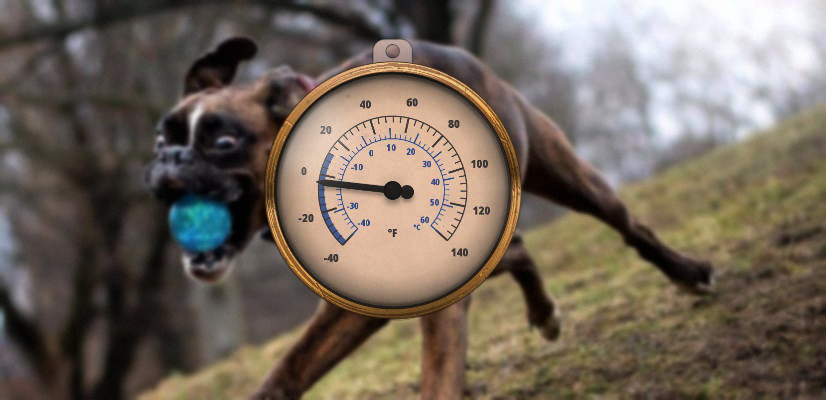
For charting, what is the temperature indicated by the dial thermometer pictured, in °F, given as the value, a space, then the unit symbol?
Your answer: -4 °F
